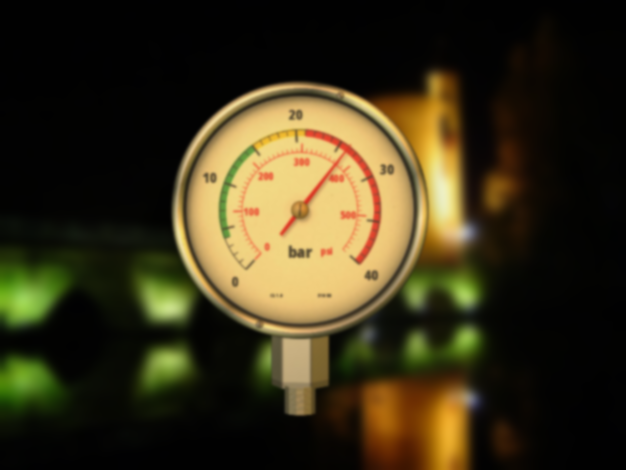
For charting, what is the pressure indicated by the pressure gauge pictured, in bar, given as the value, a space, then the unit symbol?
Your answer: 26 bar
